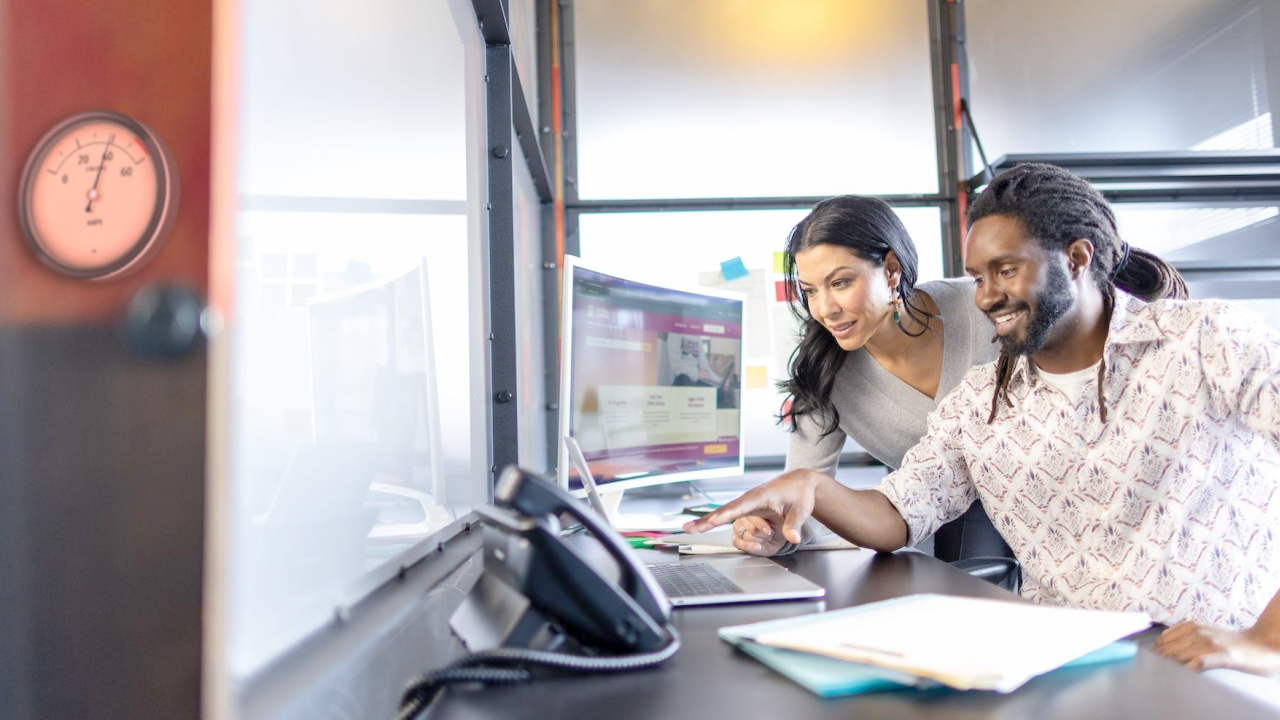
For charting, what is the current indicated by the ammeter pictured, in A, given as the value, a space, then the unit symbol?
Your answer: 40 A
